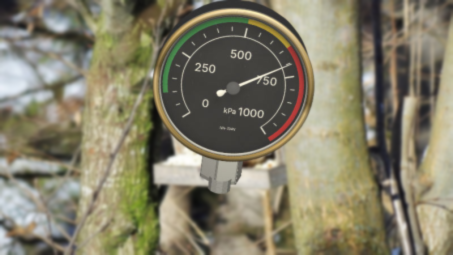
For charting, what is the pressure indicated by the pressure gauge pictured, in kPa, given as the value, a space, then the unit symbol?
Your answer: 700 kPa
